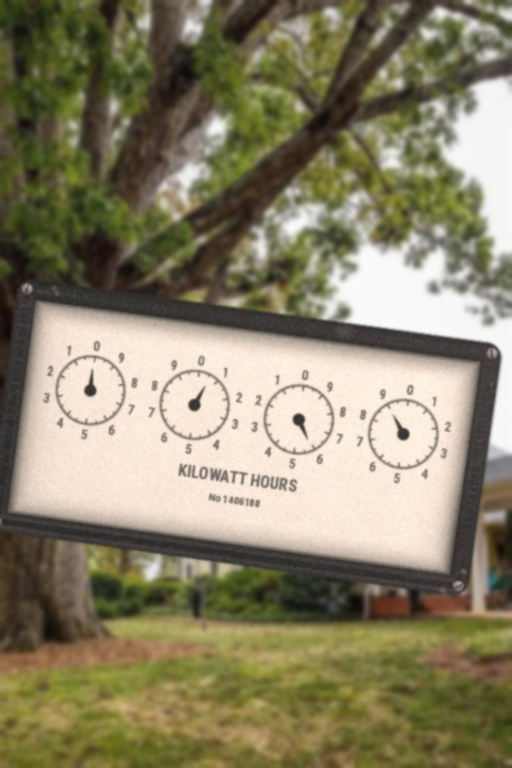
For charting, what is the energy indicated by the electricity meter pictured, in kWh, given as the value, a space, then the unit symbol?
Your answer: 59 kWh
